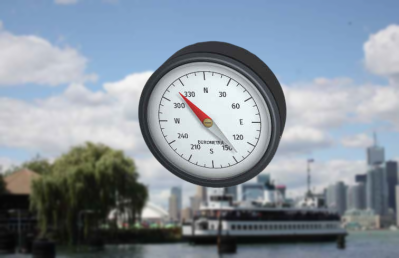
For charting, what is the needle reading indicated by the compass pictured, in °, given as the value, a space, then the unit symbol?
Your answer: 320 °
